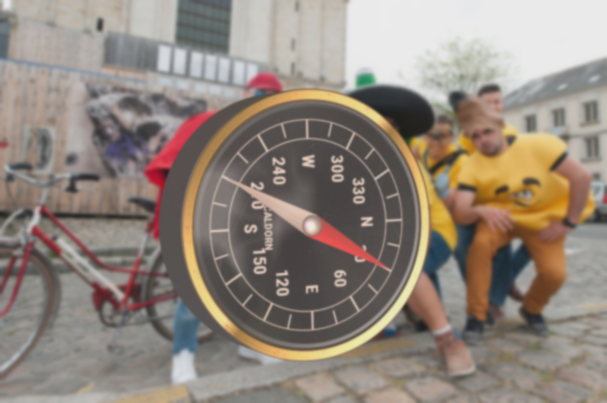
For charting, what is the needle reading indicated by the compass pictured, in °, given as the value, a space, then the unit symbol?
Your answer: 30 °
